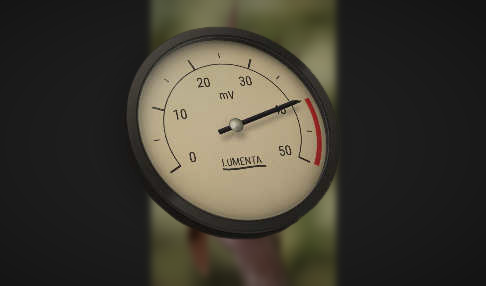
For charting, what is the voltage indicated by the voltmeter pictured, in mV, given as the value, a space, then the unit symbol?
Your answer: 40 mV
